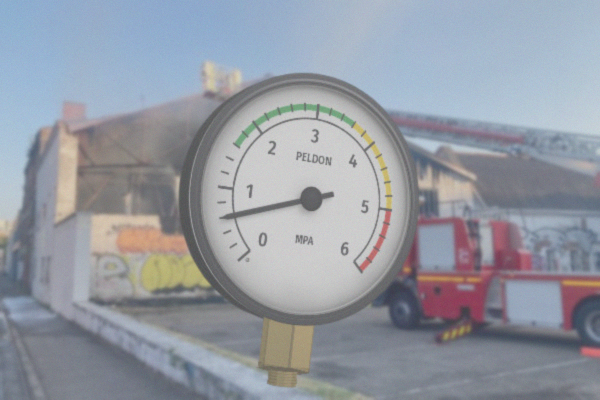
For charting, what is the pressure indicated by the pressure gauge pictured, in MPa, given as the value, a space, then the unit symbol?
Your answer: 0.6 MPa
